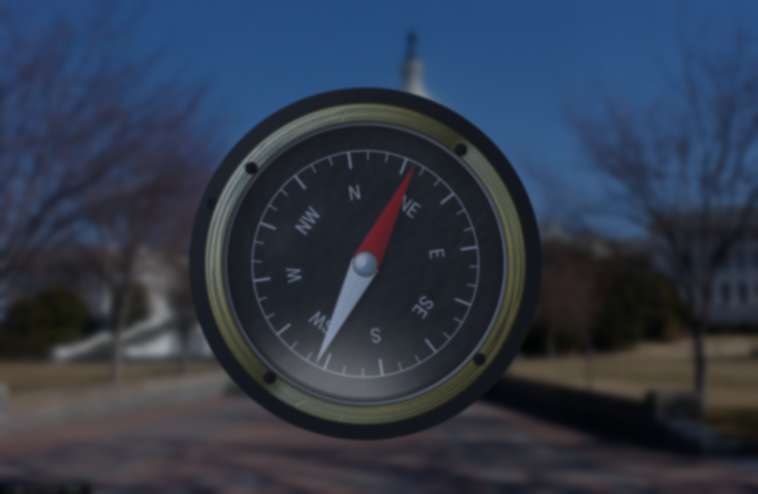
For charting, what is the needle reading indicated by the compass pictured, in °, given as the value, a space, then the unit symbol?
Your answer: 35 °
